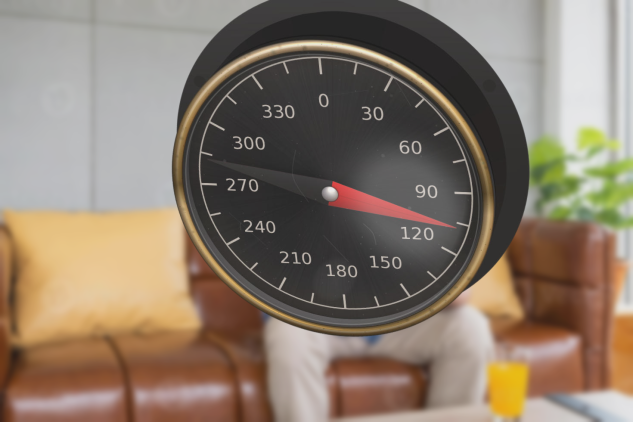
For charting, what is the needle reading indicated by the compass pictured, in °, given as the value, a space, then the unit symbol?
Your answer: 105 °
